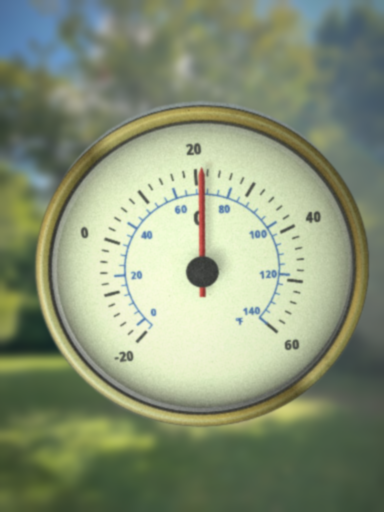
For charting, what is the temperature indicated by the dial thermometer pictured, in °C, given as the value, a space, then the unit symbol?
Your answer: 21 °C
